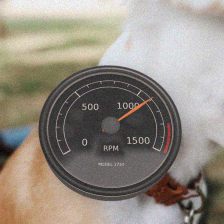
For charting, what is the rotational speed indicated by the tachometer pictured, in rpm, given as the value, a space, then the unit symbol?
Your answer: 1100 rpm
